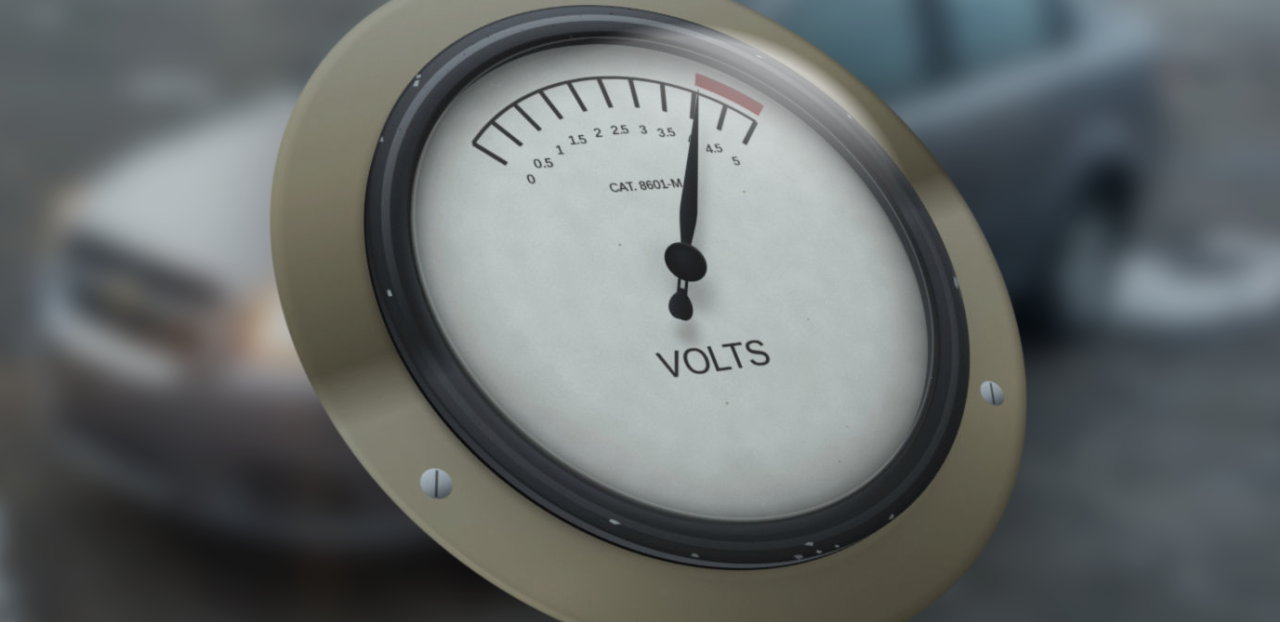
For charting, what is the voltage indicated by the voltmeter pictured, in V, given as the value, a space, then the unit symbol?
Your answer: 4 V
